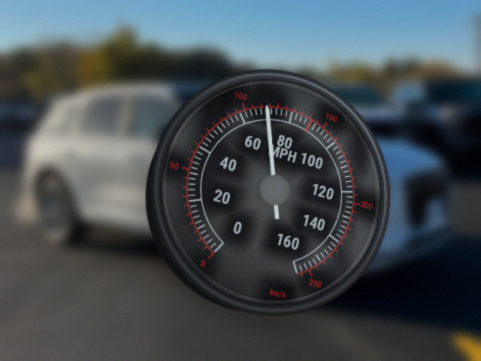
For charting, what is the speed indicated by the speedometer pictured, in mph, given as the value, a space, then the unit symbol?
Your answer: 70 mph
